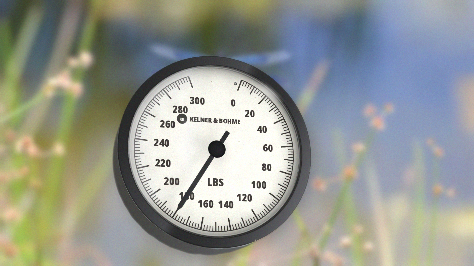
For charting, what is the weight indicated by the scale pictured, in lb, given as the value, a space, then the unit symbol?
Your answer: 180 lb
